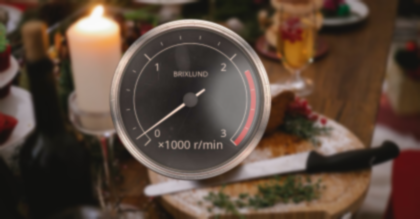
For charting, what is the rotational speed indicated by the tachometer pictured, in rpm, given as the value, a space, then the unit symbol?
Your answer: 100 rpm
